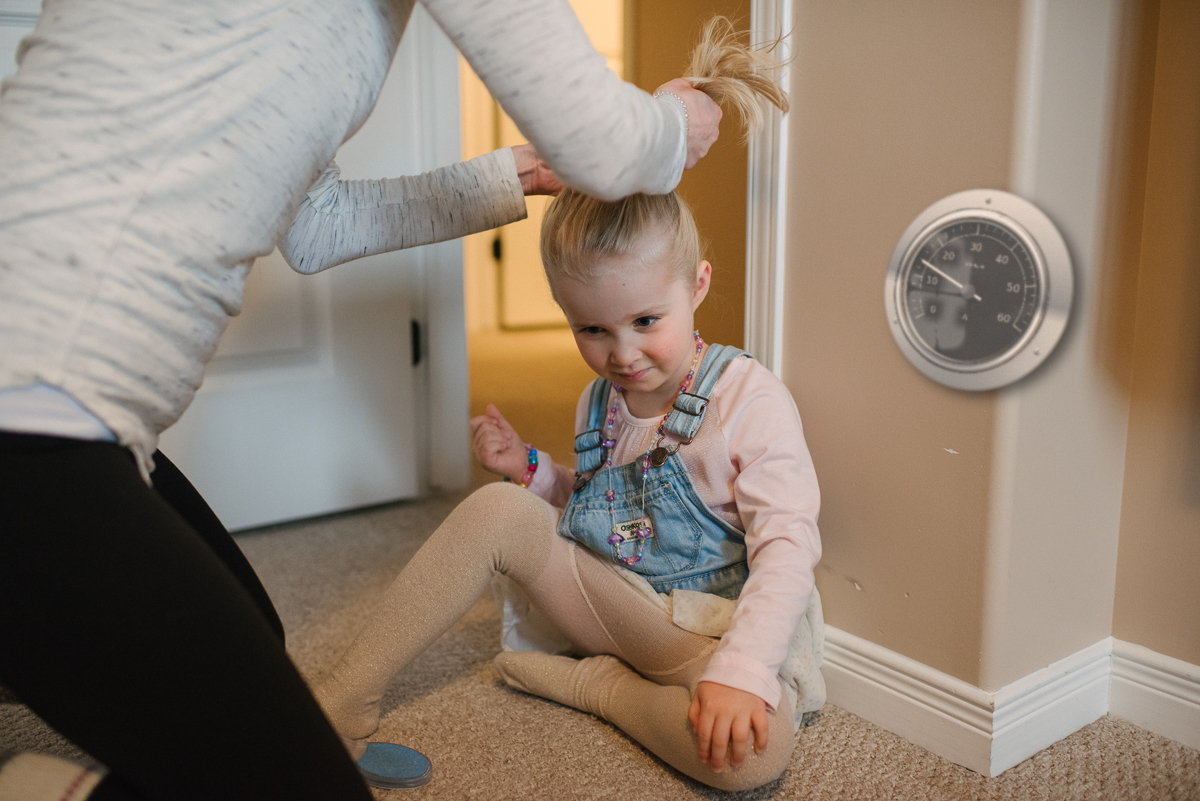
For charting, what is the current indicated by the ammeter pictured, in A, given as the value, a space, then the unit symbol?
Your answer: 14 A
